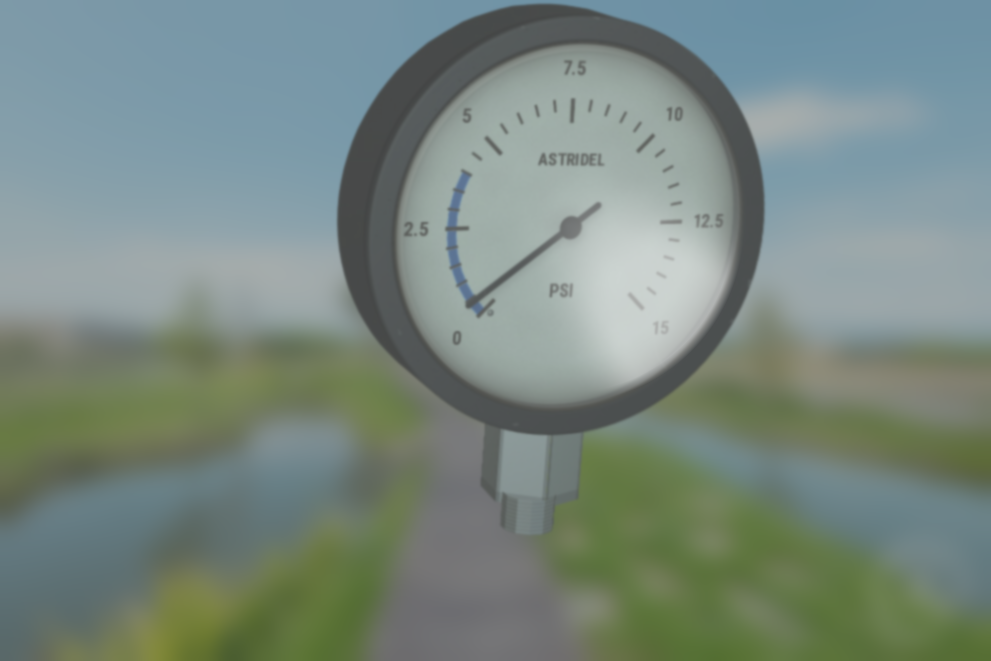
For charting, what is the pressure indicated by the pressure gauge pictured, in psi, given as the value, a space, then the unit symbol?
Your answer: 0.5 psi
